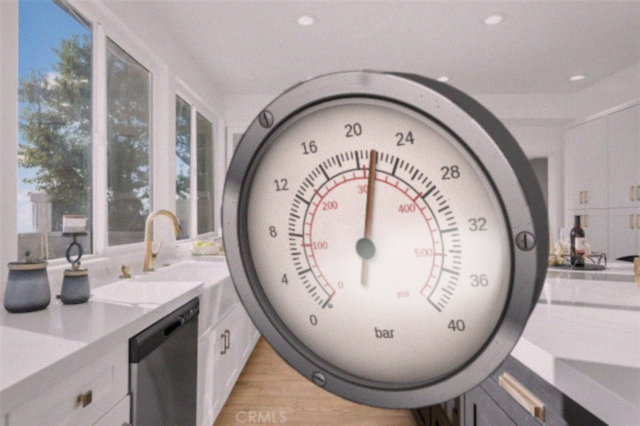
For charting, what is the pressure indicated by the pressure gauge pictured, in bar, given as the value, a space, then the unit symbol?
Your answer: 22 bar
